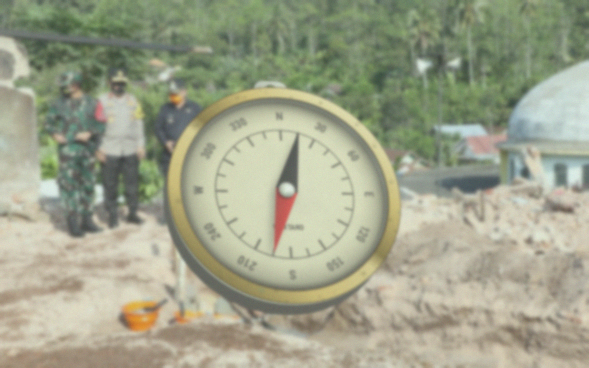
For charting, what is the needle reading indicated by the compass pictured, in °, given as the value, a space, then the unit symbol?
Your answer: 195 °
